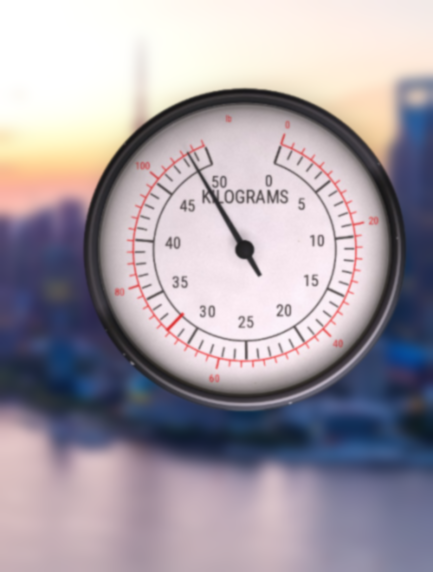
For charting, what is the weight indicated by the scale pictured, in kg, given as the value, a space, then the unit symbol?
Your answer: 48.5 kg
